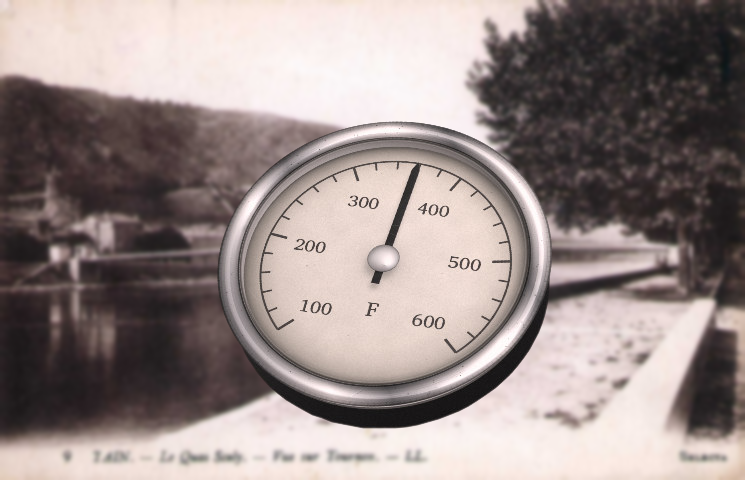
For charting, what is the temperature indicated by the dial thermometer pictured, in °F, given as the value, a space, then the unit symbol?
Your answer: 360 °F
